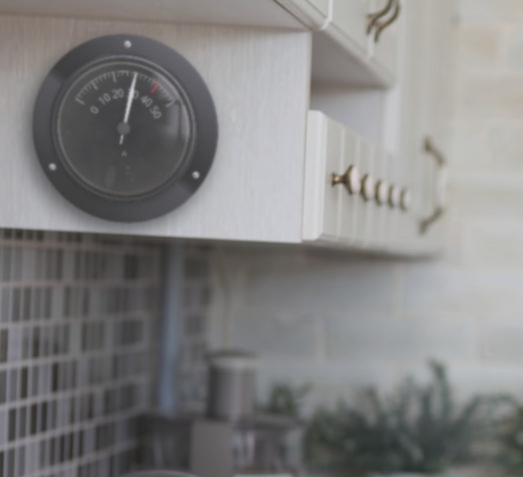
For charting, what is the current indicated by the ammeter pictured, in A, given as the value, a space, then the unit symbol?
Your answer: 30 A
